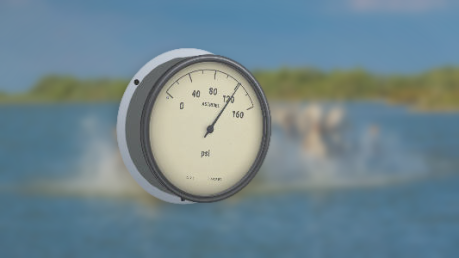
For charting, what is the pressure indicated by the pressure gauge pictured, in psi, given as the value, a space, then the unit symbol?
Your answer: 120 psi
